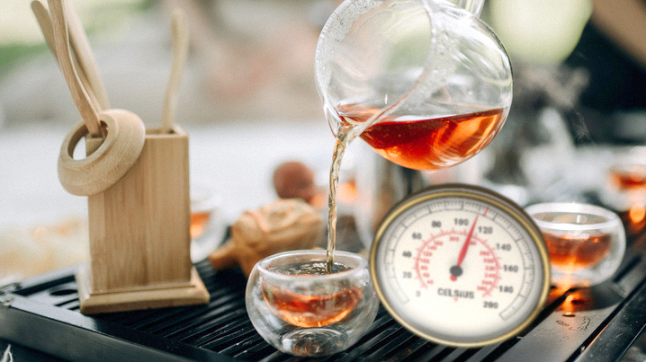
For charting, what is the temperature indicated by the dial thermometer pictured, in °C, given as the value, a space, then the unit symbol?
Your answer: 110 °C
